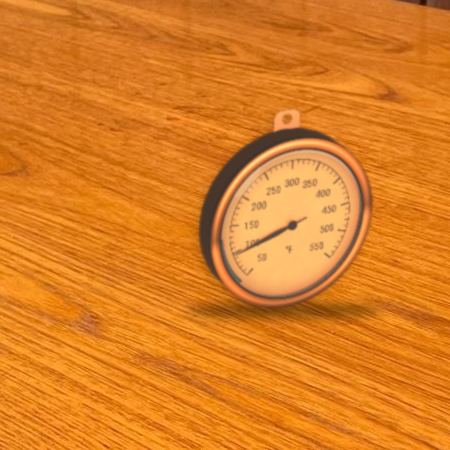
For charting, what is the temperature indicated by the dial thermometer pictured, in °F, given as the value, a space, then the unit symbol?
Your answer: 100 °F
